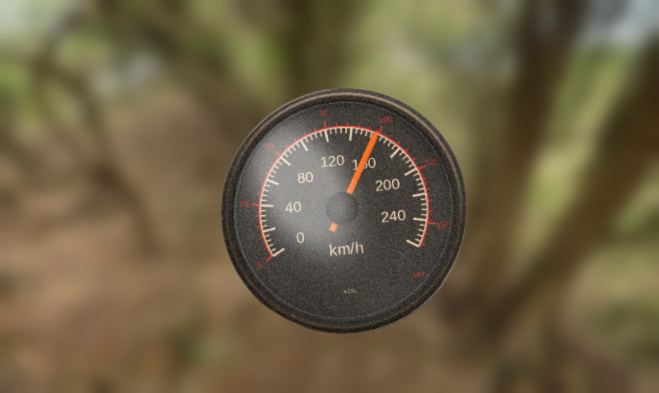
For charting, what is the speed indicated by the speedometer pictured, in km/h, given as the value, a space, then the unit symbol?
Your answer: 160 km/h
